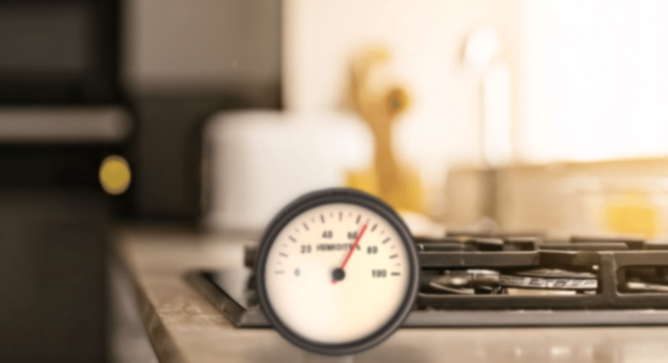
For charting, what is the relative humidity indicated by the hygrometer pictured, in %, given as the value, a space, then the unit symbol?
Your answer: 65 %
